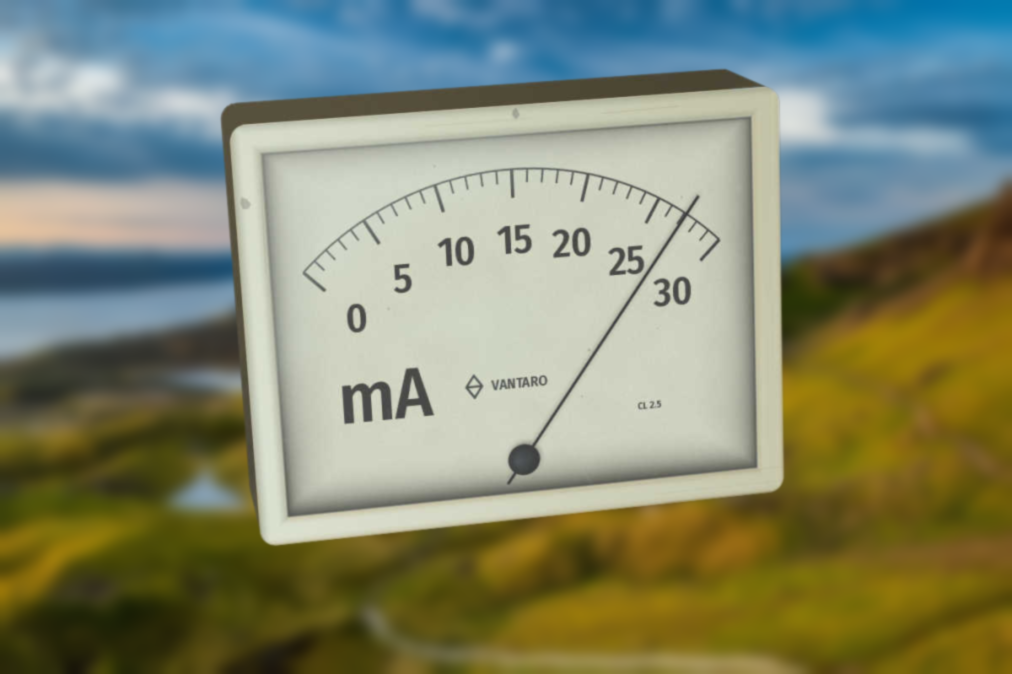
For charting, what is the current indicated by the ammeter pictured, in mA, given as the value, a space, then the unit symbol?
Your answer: 27 mA
